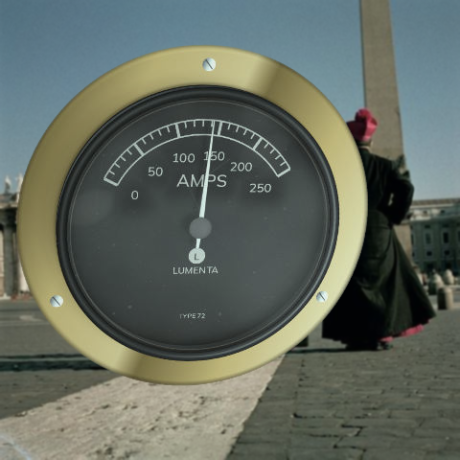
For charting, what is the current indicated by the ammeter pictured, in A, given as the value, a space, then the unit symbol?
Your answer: 140 A
